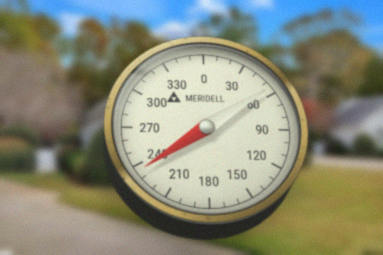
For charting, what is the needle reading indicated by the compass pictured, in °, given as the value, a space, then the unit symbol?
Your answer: 235 °
